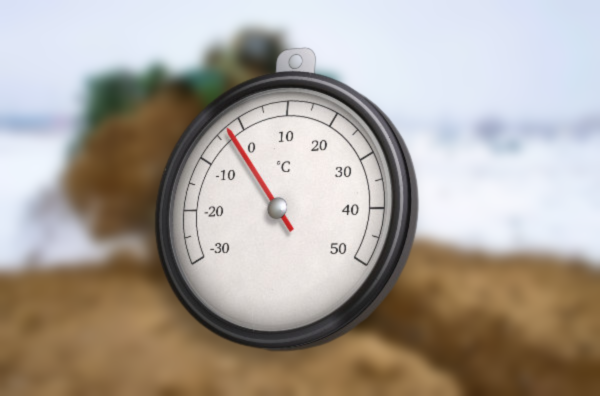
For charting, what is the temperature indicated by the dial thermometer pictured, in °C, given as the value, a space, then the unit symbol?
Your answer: -2.5 °C
